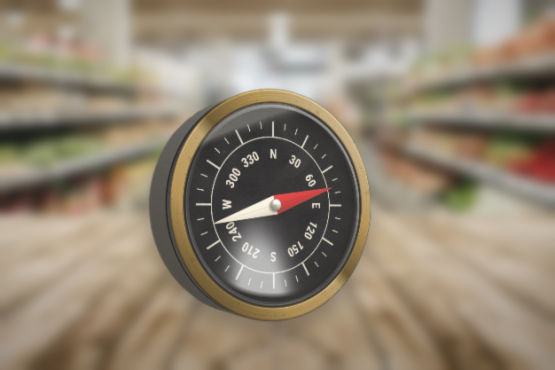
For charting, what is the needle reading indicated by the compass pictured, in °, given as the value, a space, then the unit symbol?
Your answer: 75 °
